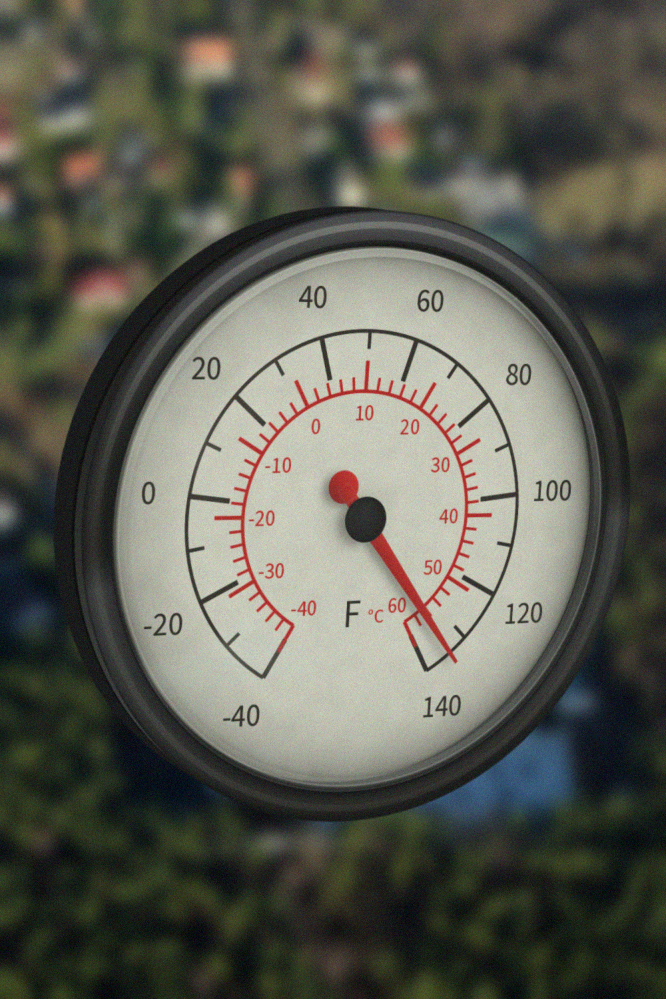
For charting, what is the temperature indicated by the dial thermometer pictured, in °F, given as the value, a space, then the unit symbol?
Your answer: 135 °F
